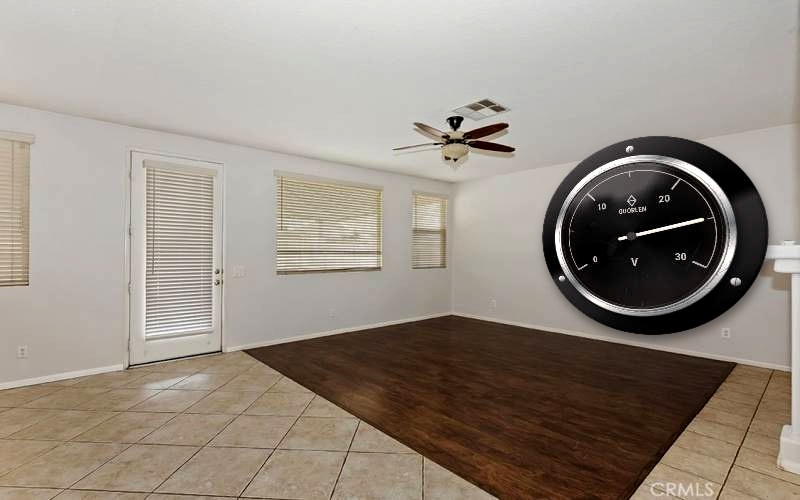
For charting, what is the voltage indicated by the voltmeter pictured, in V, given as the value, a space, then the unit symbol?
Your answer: 25 V
